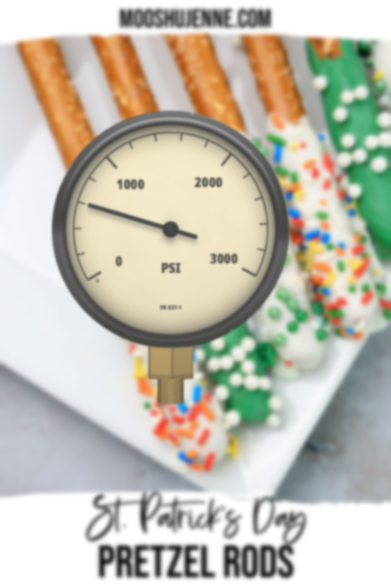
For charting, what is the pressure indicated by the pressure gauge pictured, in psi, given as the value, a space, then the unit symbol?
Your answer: 600 psi
